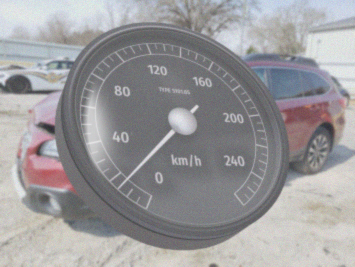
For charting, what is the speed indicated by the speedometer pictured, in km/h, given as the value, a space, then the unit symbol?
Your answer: 15 km/h
